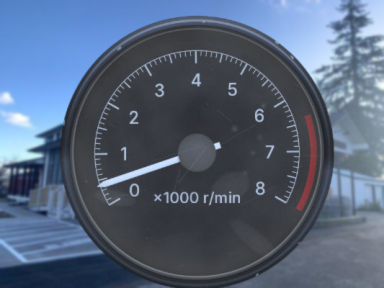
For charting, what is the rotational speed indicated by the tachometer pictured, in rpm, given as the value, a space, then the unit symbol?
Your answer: 400 rpm
